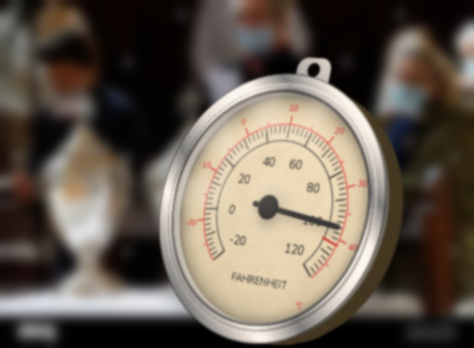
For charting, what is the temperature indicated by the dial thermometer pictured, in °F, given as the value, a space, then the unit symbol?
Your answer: 100 °F
